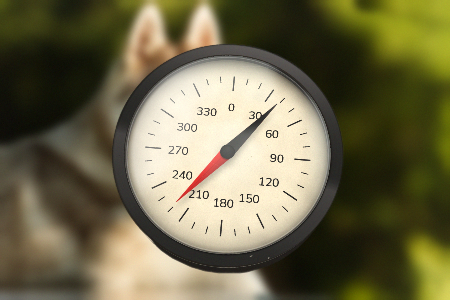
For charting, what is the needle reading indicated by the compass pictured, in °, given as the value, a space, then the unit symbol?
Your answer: 220 °
